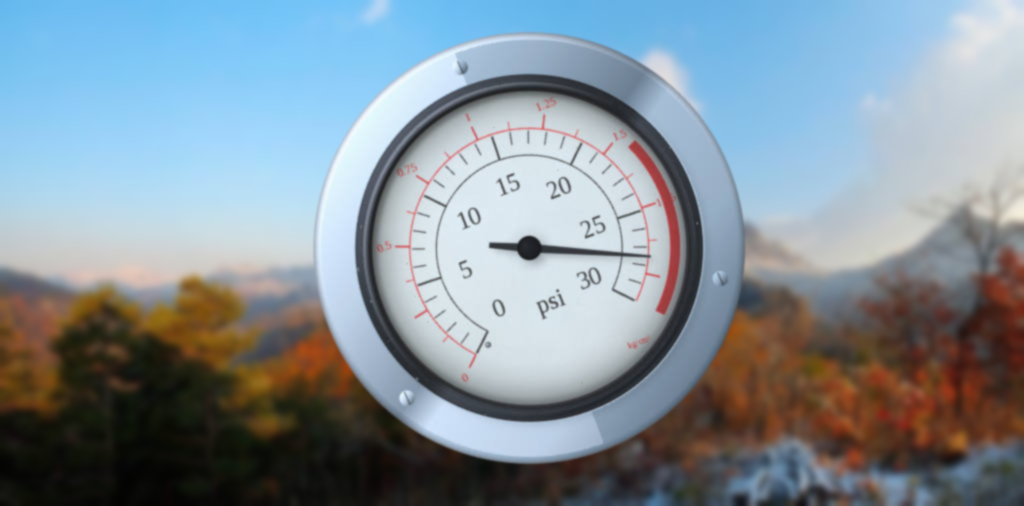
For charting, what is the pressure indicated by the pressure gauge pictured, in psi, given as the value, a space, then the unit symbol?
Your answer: 27.5 psi
